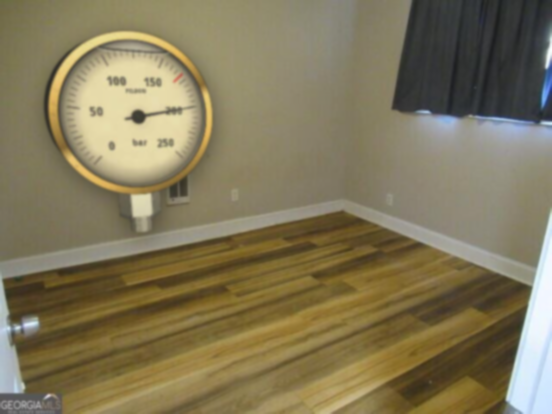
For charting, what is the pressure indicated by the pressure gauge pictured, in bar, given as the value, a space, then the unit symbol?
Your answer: 200 bar
